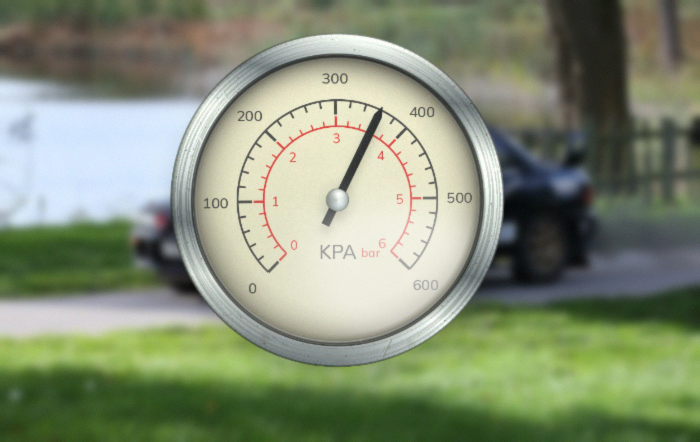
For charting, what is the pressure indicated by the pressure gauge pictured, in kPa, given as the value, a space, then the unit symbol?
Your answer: 360 kPa
